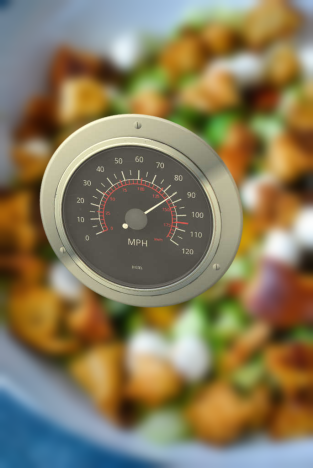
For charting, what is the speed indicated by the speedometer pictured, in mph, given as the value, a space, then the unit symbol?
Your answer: 85 mph
